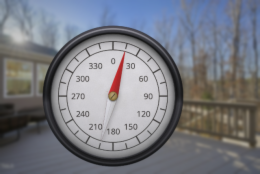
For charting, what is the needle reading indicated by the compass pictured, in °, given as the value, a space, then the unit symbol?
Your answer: 15 °
